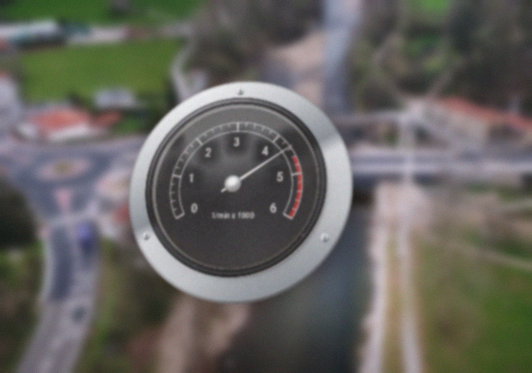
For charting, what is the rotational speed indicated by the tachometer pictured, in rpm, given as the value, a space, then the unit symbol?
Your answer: 4400 rpm
